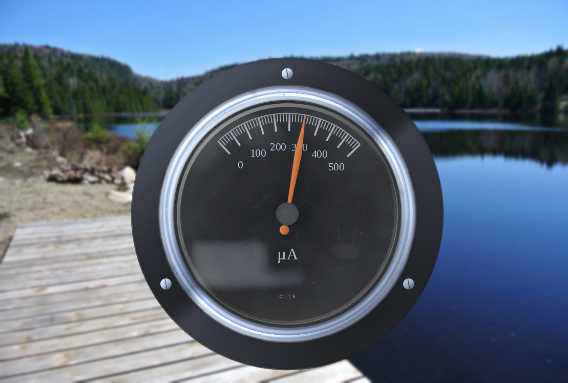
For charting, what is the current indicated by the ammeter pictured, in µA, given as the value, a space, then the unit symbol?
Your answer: 300 µA
